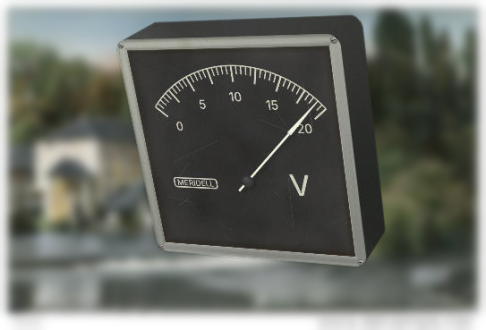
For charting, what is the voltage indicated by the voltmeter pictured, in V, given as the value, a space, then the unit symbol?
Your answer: 19 V
